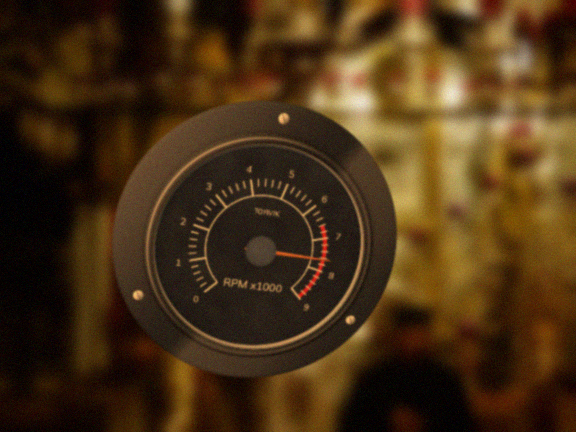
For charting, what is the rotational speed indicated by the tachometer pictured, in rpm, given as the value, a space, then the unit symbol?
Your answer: 7600 rpm
